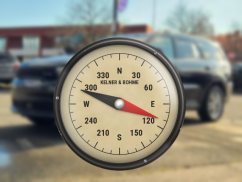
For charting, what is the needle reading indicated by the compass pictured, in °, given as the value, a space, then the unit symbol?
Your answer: 110 °
